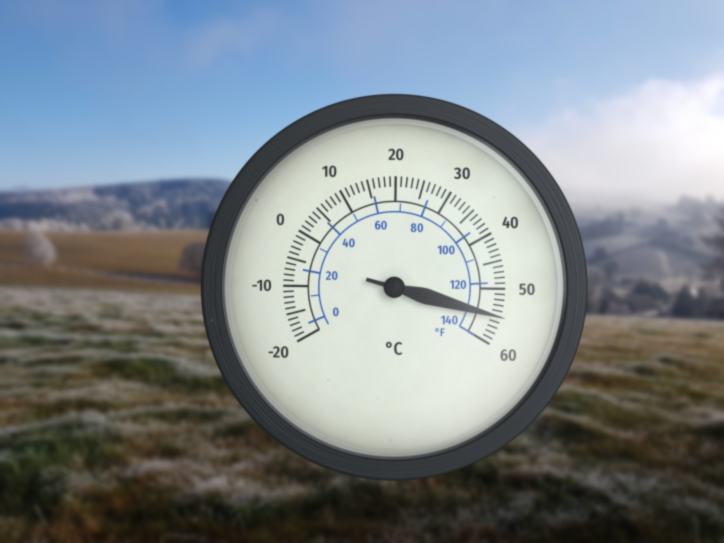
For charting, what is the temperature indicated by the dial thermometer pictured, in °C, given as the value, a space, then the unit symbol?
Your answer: 55 °C
